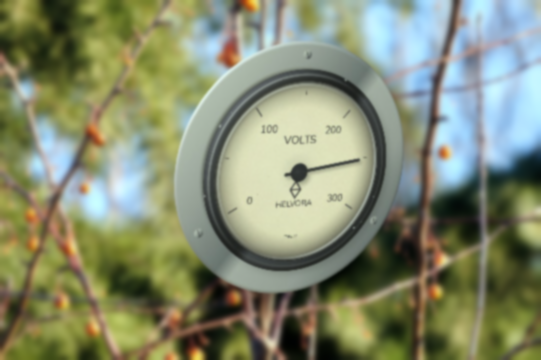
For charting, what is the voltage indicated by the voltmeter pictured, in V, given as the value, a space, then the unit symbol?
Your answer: 250 V
